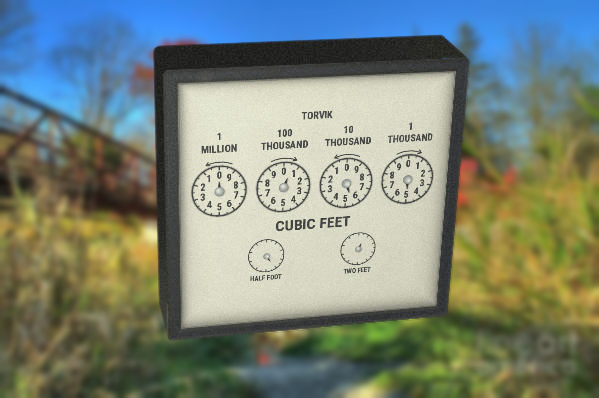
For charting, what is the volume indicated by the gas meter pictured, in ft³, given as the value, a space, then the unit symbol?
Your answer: 5500 ft³
